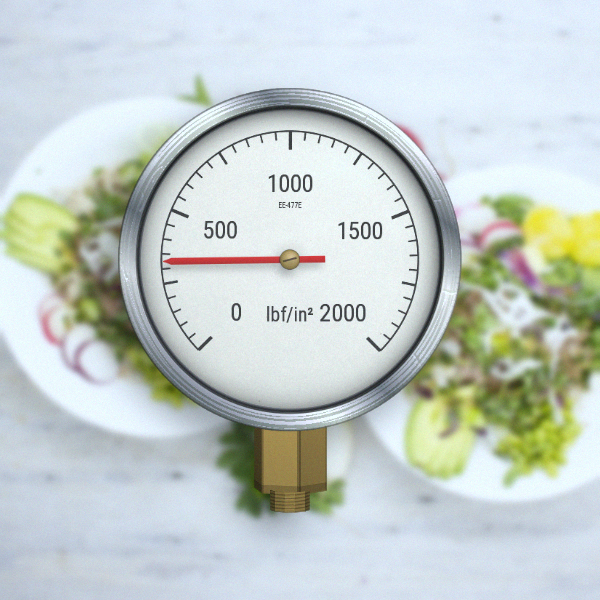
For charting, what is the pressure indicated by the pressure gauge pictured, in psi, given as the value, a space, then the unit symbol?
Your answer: 325 psi
